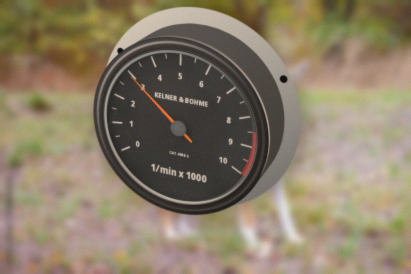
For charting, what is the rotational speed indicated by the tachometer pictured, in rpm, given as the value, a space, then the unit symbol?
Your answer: 3000 rpm
